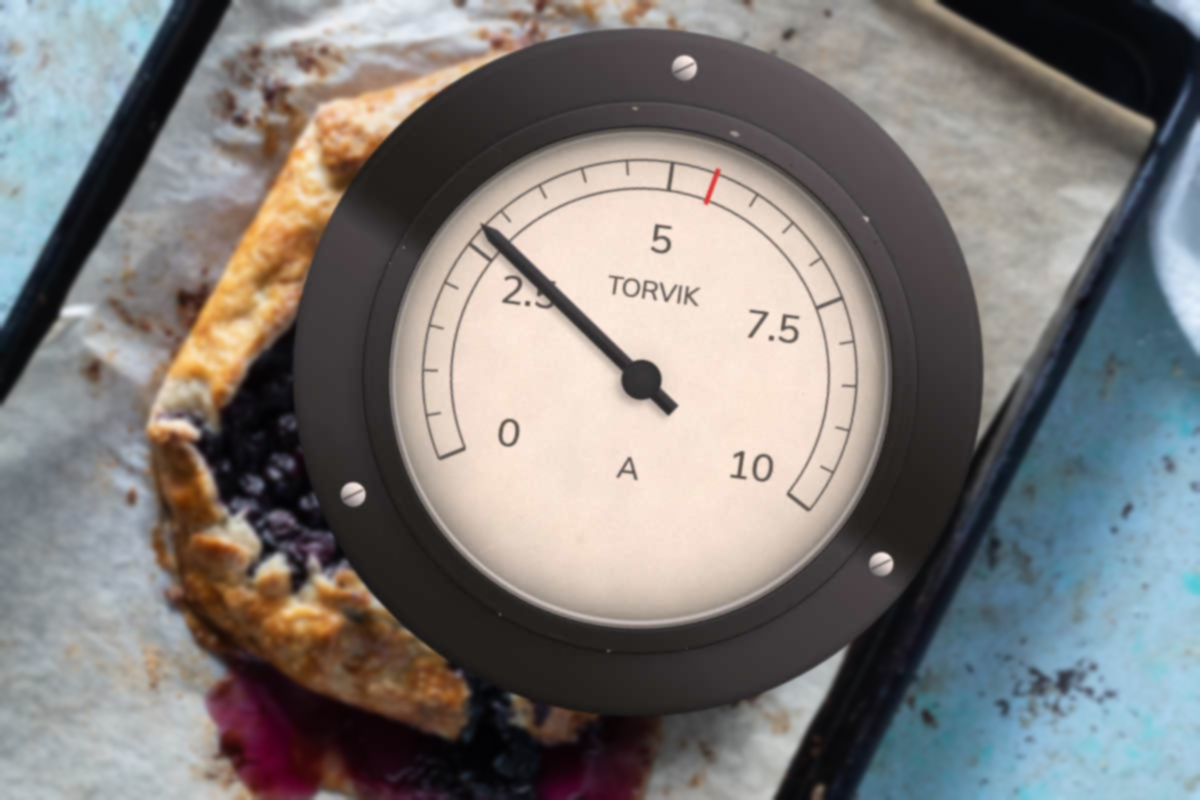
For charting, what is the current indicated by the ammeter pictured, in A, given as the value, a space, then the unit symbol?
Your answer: 2.75 A
